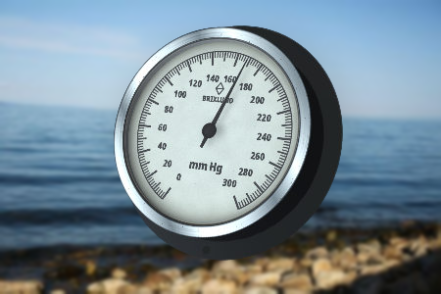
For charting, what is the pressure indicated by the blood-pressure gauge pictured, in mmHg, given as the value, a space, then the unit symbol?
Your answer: 170 mmHg
